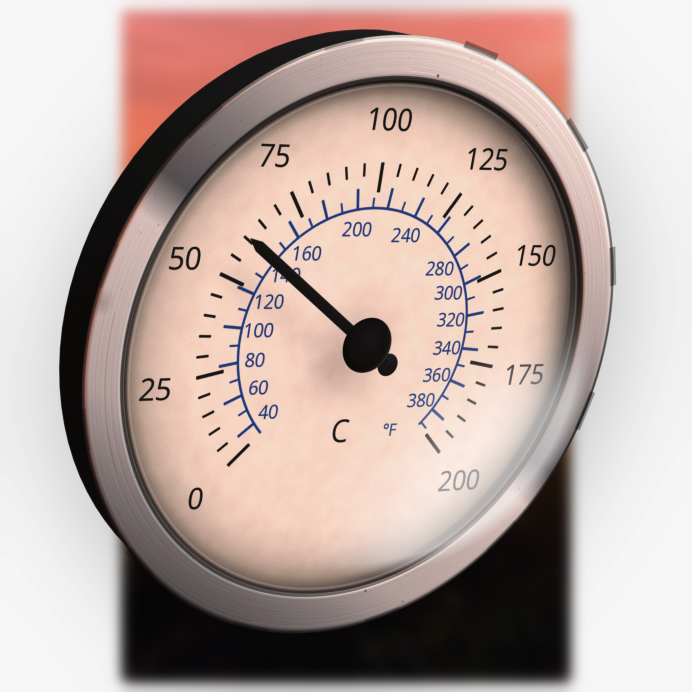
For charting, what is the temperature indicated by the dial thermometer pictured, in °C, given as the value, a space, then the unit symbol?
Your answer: 60 °C
